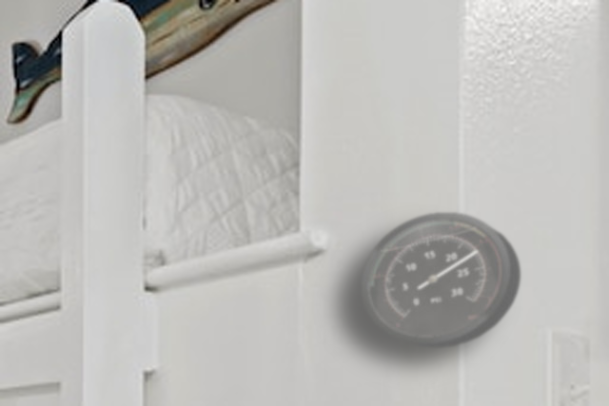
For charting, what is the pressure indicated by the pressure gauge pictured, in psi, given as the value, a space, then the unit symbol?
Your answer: 22.5 psi
